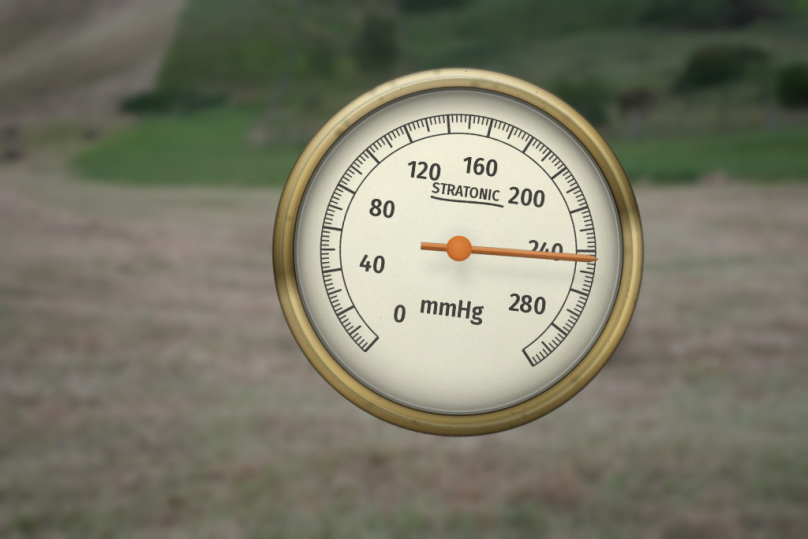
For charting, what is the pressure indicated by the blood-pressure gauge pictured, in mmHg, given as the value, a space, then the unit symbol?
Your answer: 244 mmHg
